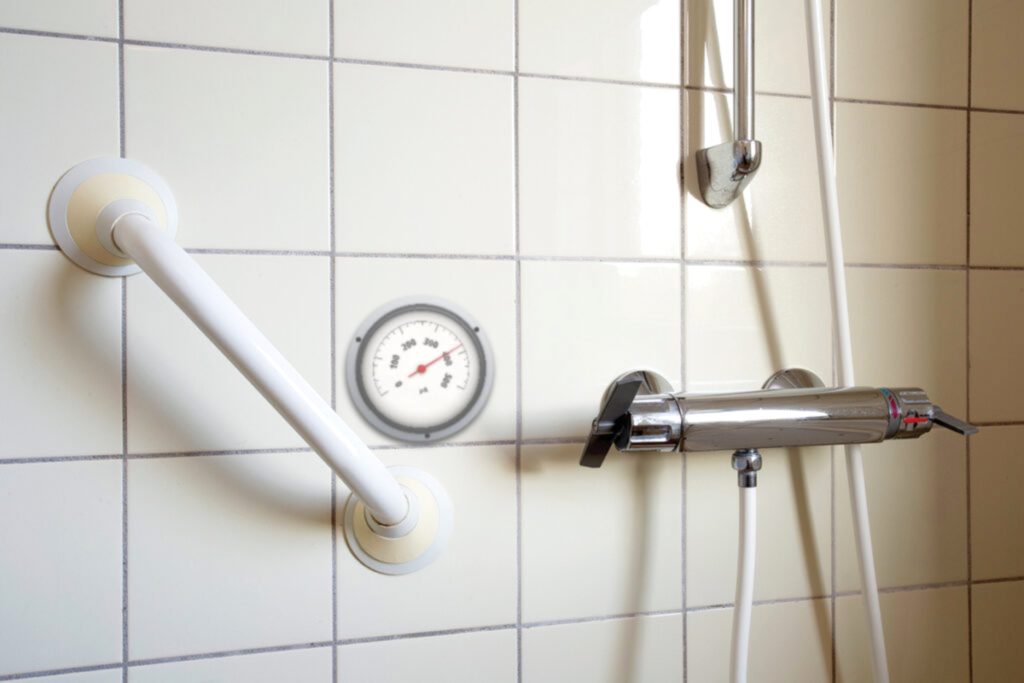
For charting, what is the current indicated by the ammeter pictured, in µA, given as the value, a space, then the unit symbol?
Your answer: 380 µA
